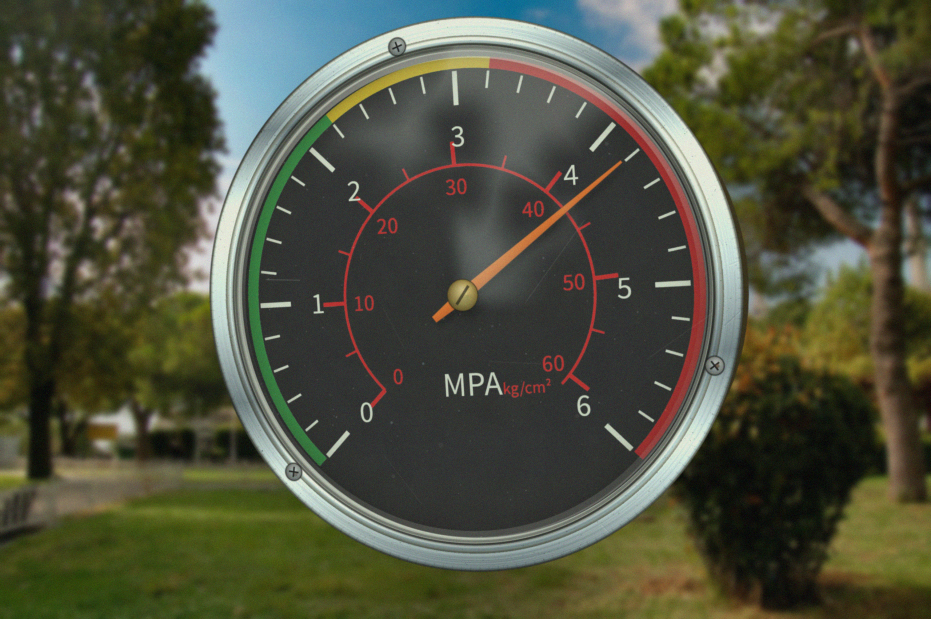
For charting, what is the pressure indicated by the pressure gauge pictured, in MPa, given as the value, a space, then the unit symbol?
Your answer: 4.2 MPa
